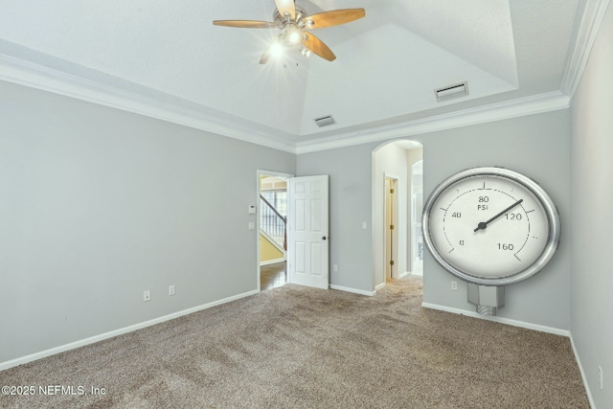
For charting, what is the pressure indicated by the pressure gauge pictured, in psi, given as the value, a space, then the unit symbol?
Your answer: 110 psi
